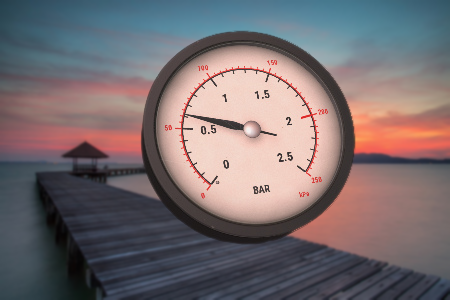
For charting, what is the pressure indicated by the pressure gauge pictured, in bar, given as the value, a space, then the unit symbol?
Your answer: 0.6 bar
